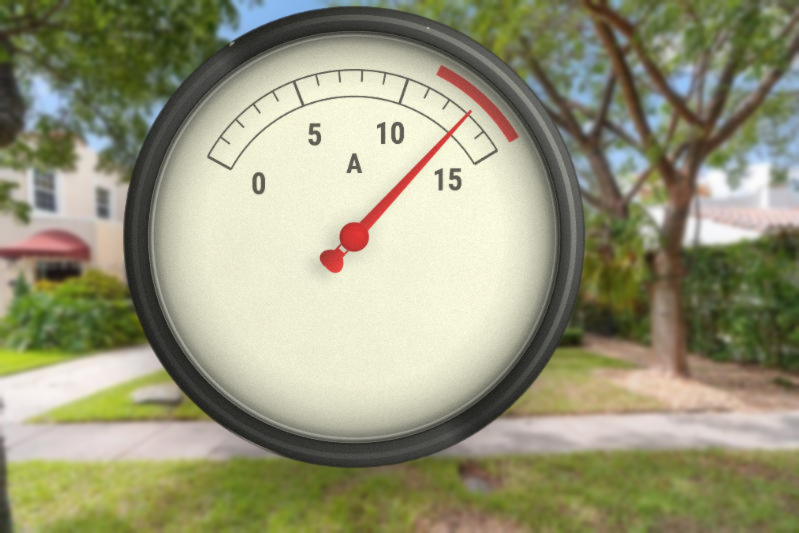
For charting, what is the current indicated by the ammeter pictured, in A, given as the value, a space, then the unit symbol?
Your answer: 13 A
